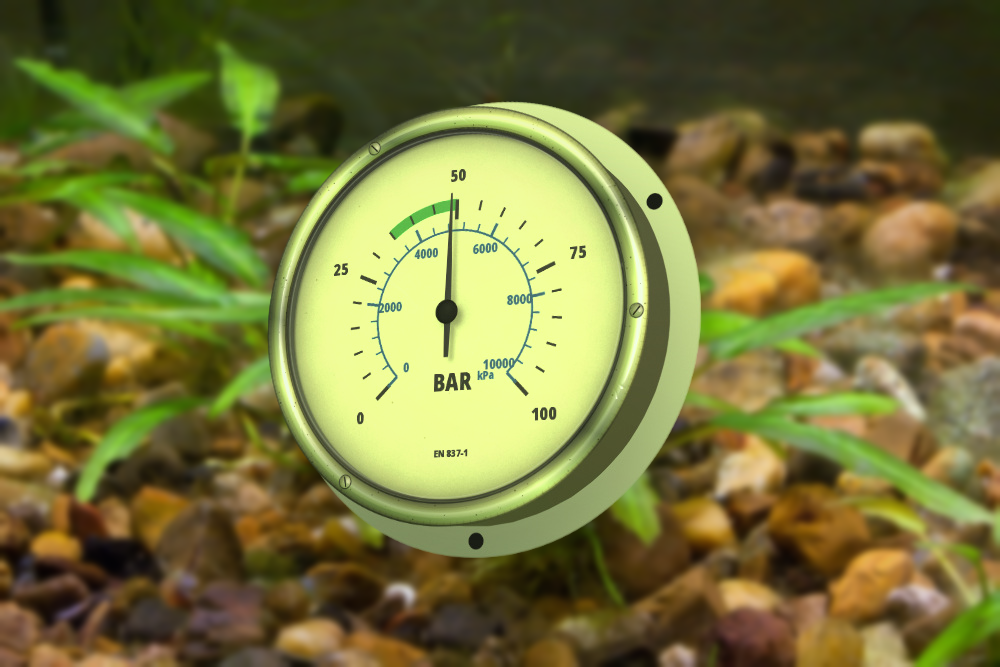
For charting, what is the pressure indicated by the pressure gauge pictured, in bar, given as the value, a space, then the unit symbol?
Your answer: 50 bar
